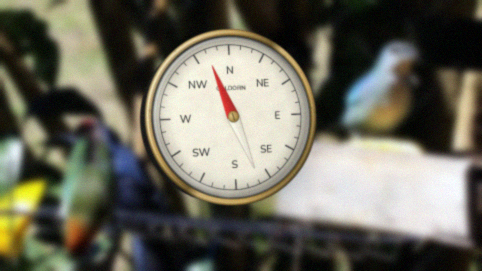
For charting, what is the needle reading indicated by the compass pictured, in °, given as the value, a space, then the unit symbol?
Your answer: 340 °
